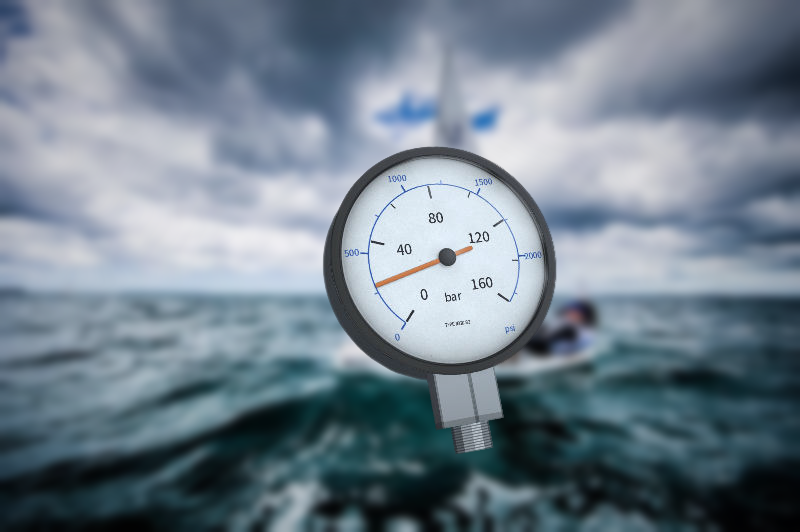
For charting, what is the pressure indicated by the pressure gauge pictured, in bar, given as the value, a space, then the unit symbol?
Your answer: 20 bar
